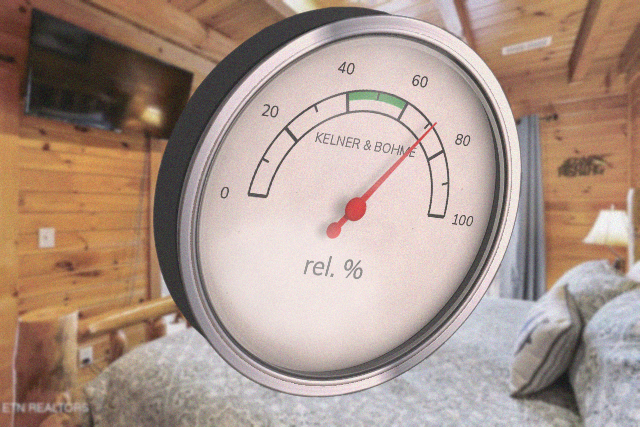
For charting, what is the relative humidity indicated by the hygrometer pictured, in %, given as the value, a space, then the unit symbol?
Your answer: 70 %
